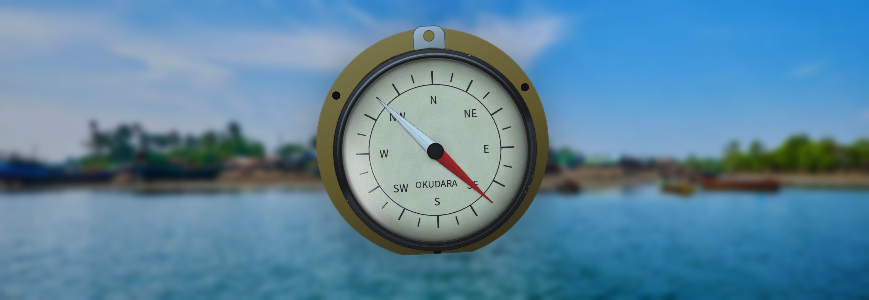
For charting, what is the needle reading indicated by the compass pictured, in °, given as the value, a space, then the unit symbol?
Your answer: 135 °
